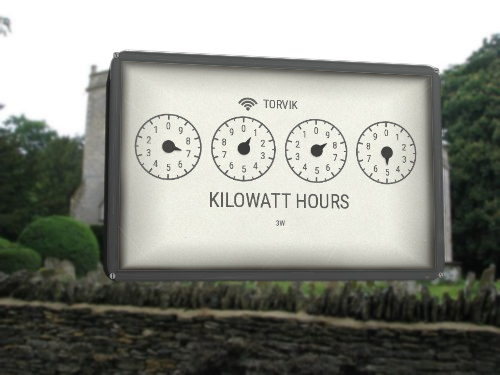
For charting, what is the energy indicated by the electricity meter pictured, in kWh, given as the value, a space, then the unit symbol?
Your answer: 7085 kWh
